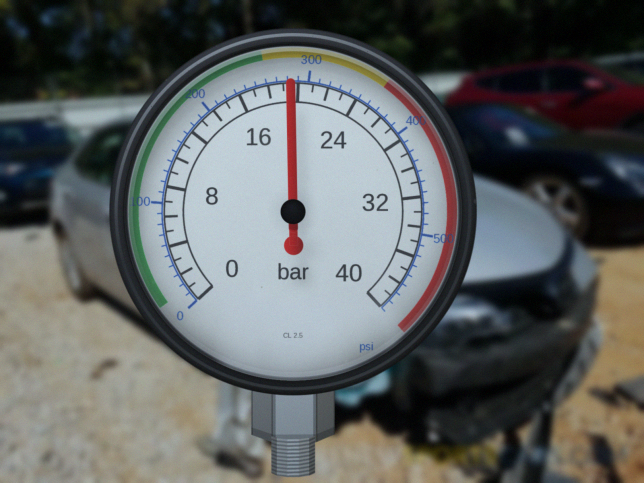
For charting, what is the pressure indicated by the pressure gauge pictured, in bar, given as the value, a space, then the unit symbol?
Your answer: 19.5 bar
